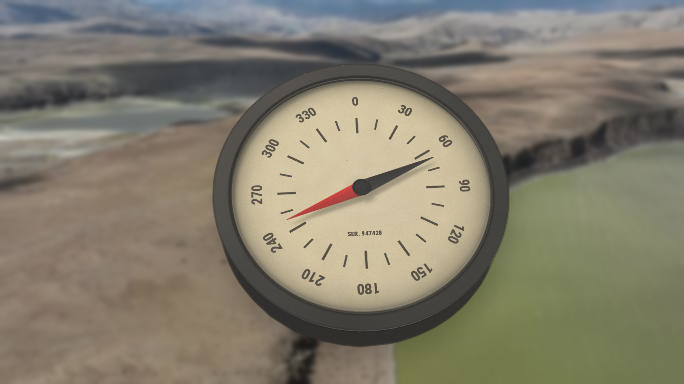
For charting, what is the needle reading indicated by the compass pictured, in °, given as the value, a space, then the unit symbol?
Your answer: 247.5 °
